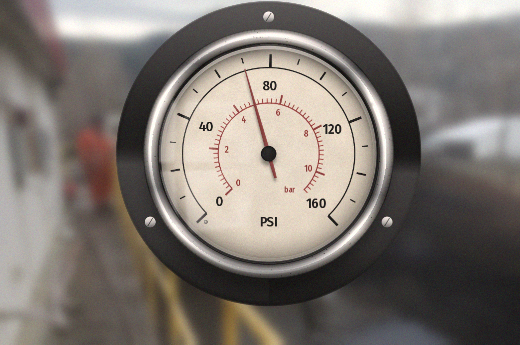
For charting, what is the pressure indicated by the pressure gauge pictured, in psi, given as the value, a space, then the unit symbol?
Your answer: 70 psi
